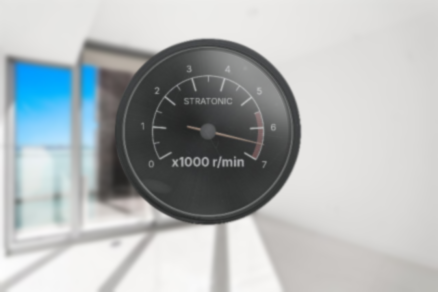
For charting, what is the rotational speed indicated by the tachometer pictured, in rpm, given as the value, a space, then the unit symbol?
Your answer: 6500 rpm
